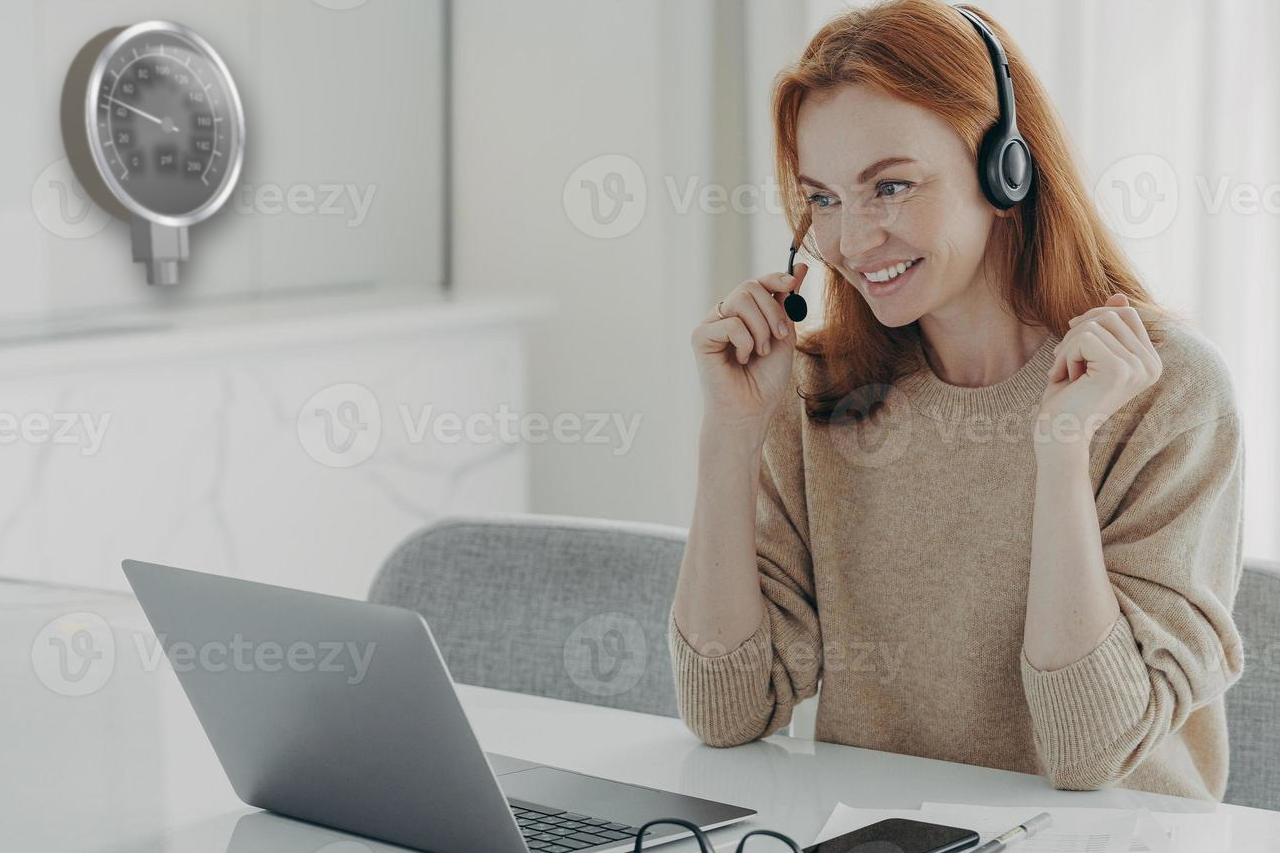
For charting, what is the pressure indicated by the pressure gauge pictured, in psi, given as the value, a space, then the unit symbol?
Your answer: 45 psi
